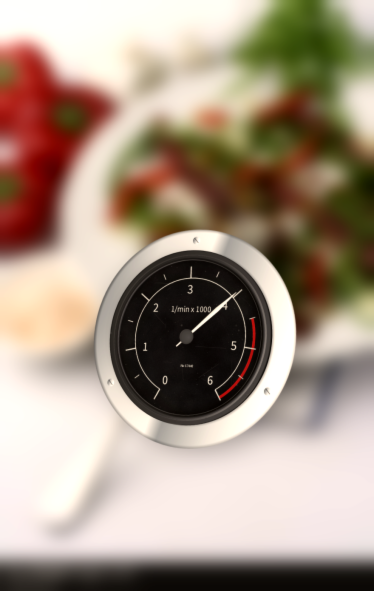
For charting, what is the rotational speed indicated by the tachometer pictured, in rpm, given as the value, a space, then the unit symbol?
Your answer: 4000 rpm
